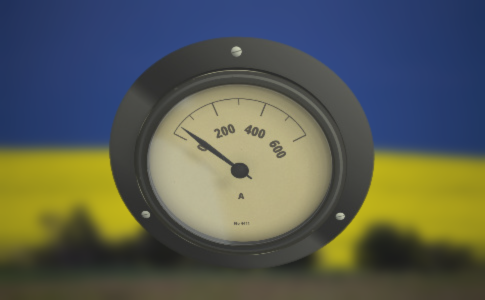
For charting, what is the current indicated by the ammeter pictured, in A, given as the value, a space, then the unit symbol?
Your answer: 50 A
